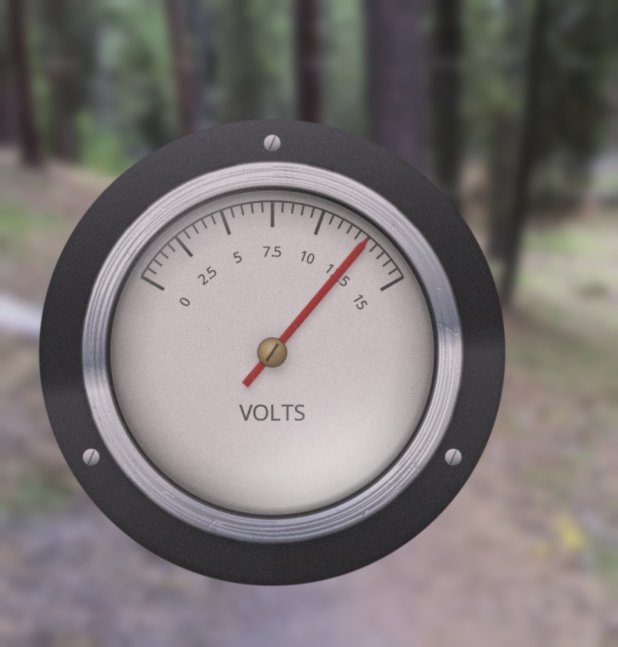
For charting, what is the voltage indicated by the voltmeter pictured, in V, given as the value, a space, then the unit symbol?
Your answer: 12.5 V
